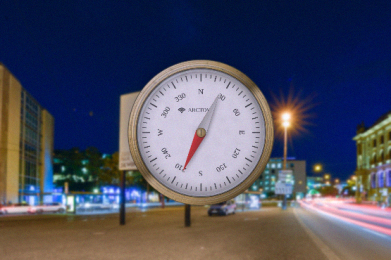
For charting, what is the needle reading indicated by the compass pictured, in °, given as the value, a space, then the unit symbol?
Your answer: 205 °
